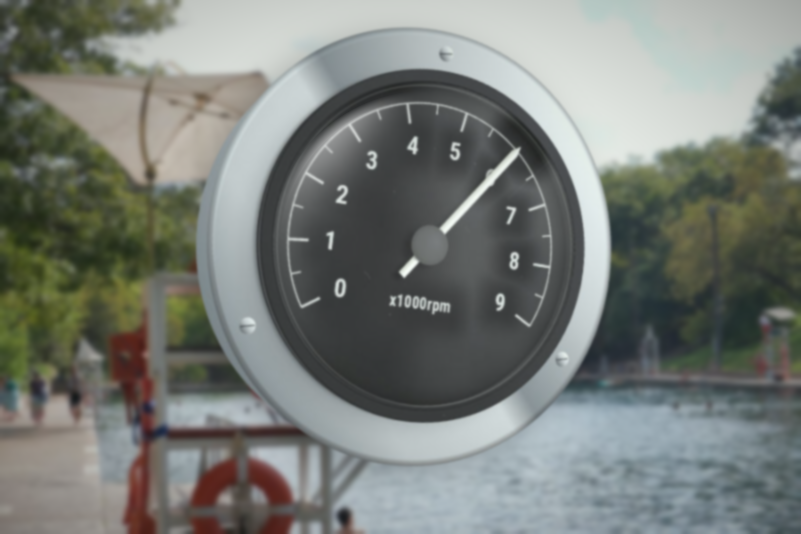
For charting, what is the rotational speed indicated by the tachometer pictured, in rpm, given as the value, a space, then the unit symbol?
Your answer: 6000 rpm
